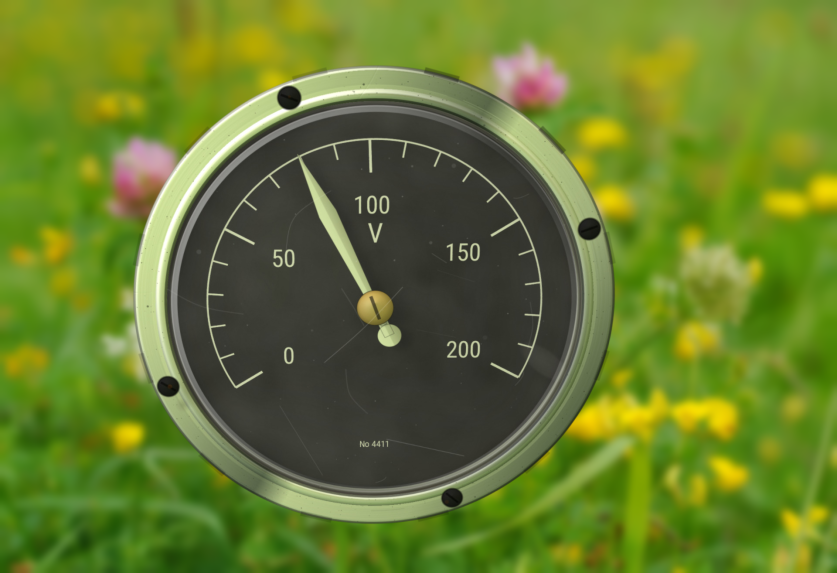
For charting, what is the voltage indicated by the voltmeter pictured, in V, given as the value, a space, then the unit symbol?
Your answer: 80 V
